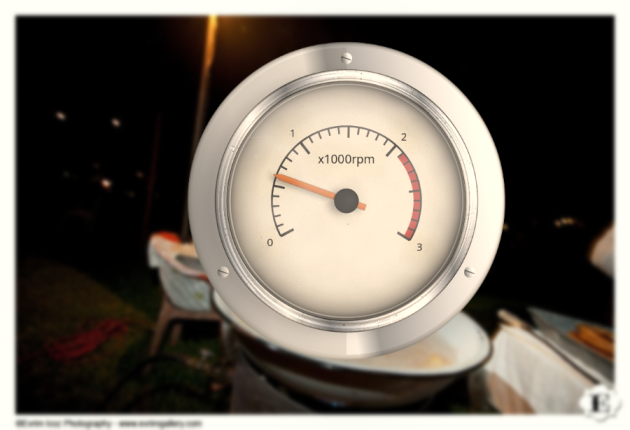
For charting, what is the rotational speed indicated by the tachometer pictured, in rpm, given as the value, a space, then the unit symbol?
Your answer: 600 rpm
